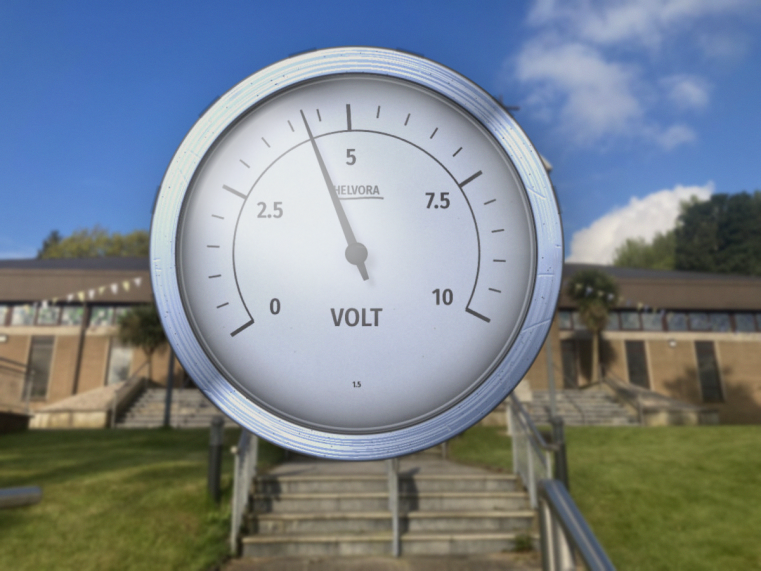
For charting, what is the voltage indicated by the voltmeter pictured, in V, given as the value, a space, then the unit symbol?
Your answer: 4.25 V
